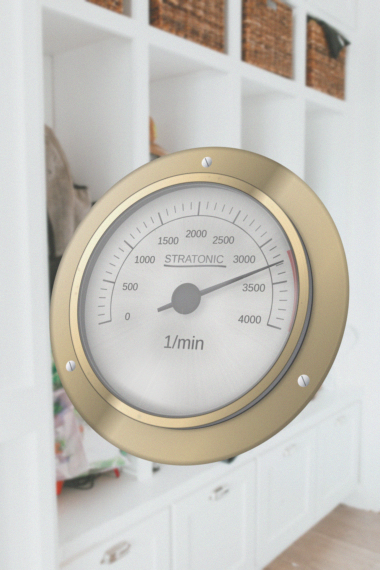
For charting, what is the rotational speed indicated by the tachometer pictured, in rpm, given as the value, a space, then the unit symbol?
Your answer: 3300 rpm
